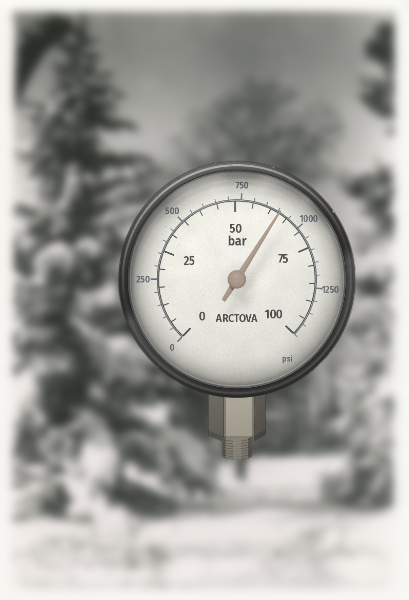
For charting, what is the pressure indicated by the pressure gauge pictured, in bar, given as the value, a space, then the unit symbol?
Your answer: 62.5 bar
